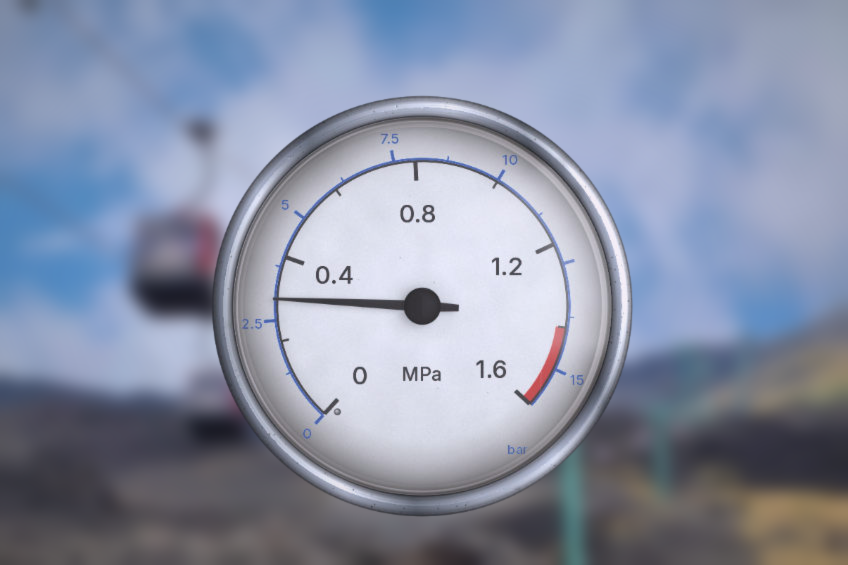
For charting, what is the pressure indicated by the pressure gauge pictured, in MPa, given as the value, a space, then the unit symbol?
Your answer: 0.3 MPa
